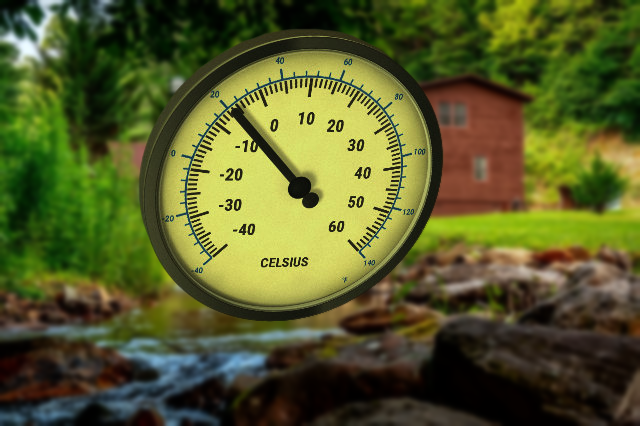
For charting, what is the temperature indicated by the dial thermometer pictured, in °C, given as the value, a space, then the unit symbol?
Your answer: -6 °C
